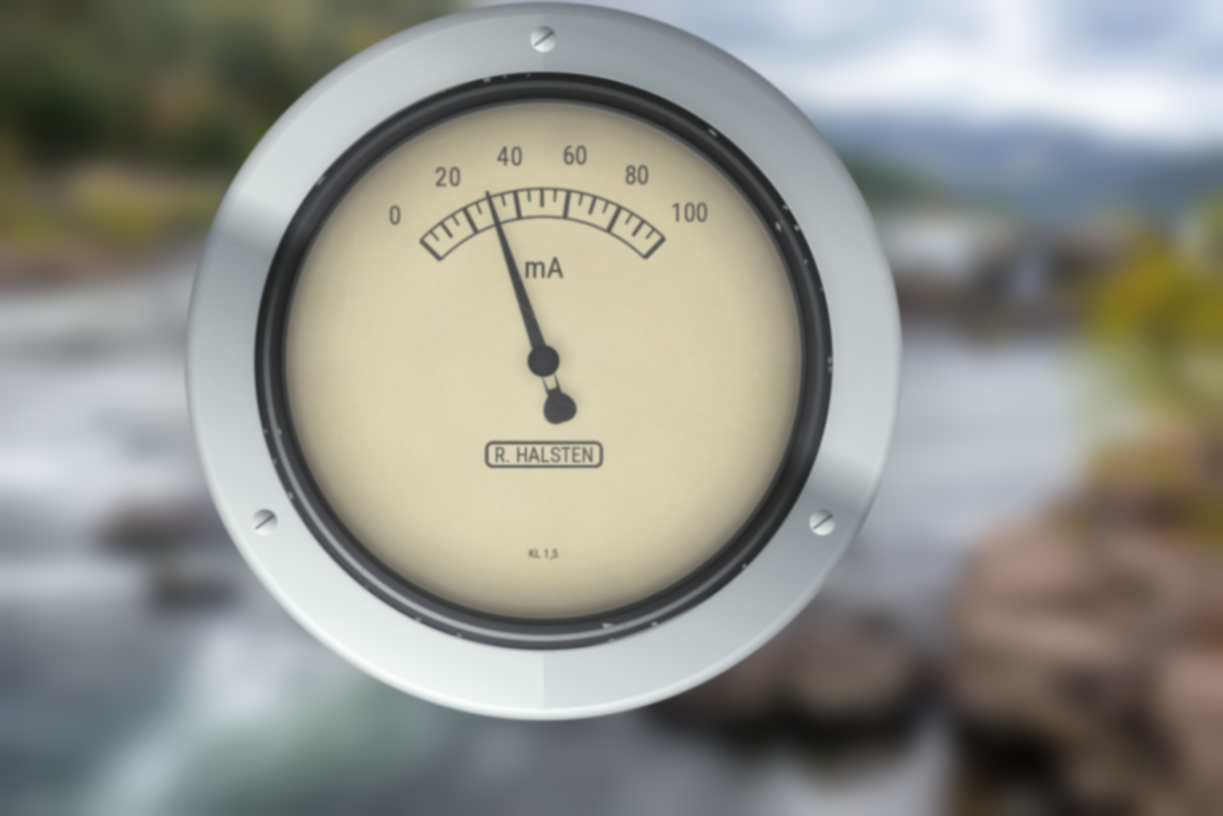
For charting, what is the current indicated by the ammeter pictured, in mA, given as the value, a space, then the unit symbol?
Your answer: 30 mA
